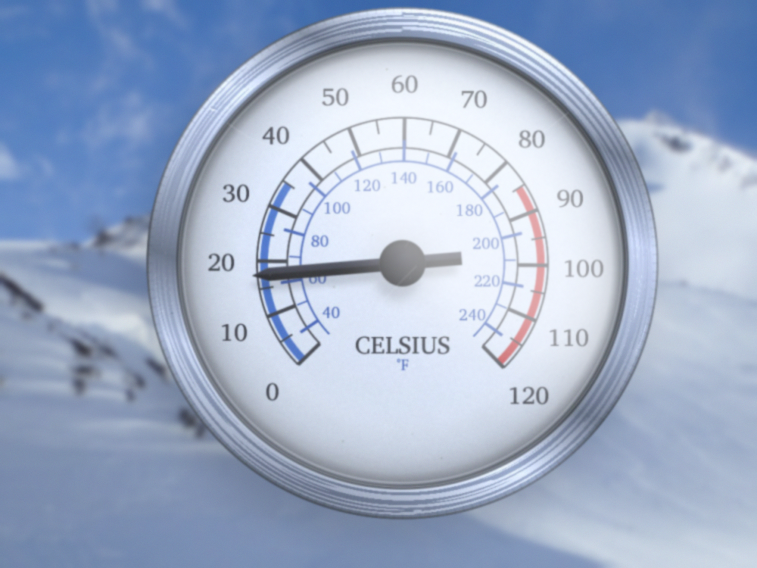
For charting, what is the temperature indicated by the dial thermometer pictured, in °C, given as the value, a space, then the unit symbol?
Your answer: 17.5 °C
